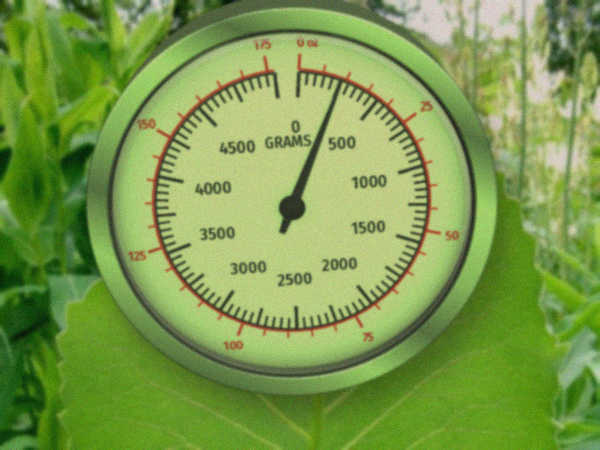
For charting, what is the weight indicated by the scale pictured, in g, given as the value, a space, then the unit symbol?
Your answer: 250 g
